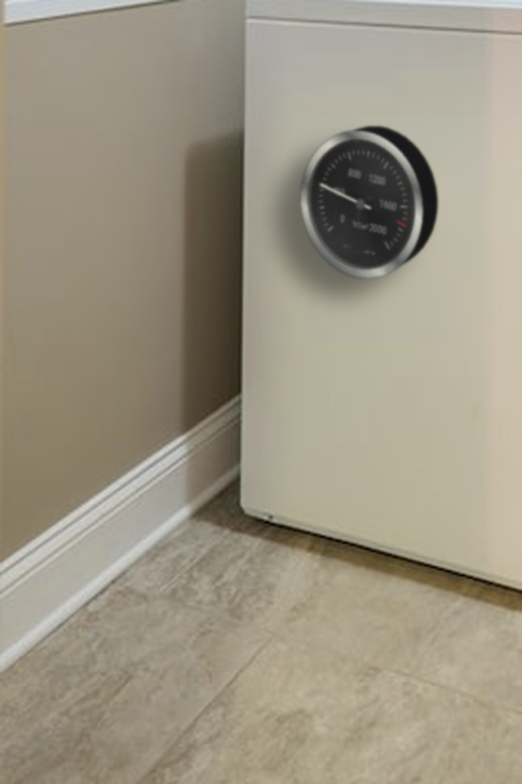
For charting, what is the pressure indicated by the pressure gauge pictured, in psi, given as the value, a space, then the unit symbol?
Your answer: 400 psi
